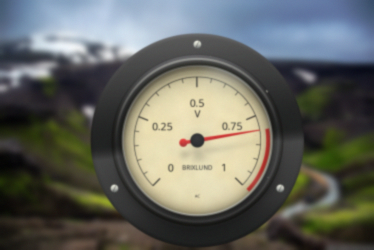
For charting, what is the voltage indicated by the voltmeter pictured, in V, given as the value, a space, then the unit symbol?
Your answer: 0.8 V
